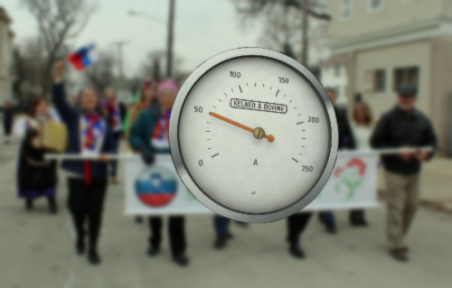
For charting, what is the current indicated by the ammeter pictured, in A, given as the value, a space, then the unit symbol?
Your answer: 50 A
